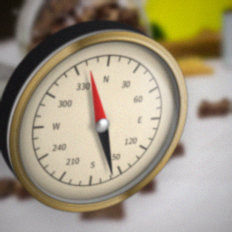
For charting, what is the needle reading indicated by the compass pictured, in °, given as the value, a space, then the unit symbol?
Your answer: 340 °
